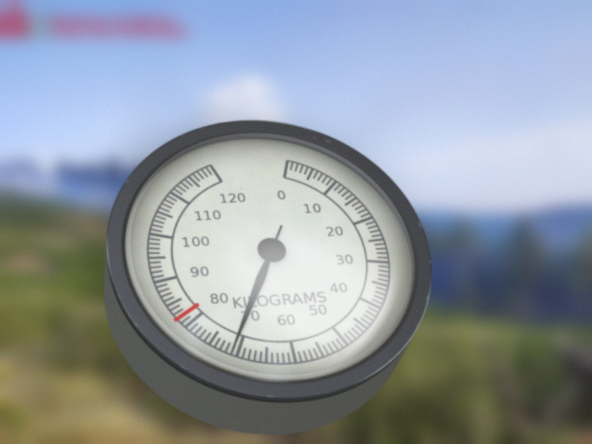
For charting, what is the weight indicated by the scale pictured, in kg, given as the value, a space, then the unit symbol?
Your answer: 71 kg
